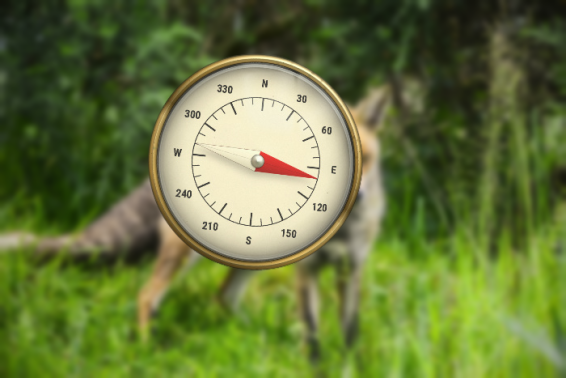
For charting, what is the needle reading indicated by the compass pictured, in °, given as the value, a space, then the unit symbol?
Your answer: 100 °
